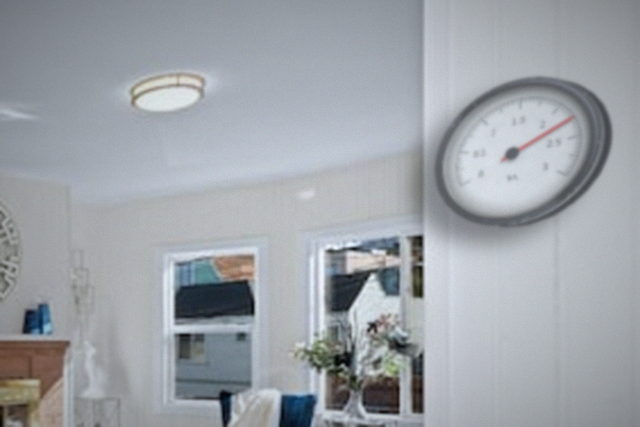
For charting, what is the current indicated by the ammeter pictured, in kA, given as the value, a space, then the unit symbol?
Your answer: 2.25 kA
